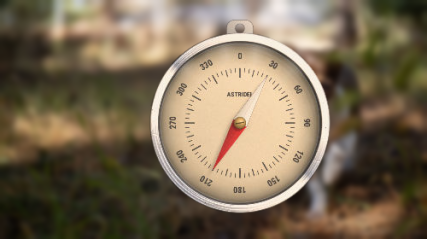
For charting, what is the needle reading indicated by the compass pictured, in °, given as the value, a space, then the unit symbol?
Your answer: 210 °
